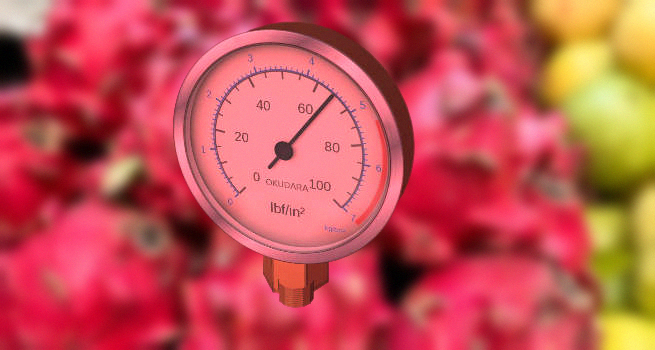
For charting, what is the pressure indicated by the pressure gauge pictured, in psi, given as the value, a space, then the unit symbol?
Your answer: 65 psi
